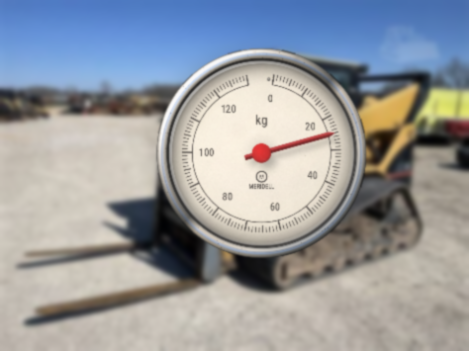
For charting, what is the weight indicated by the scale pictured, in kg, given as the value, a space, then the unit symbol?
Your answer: 25 kg
